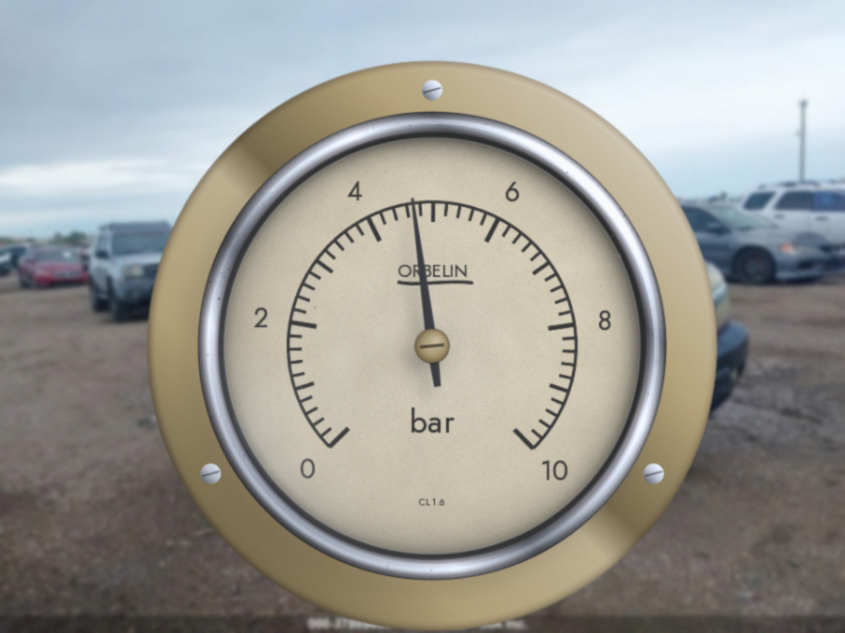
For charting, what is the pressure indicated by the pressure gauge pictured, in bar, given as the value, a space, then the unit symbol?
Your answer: 4.7 bar
